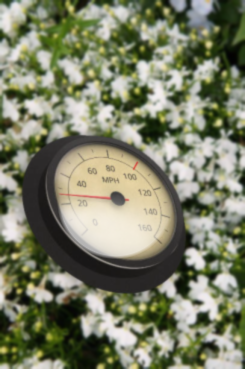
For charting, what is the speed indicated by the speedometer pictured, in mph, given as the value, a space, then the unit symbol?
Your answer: 25 mph
